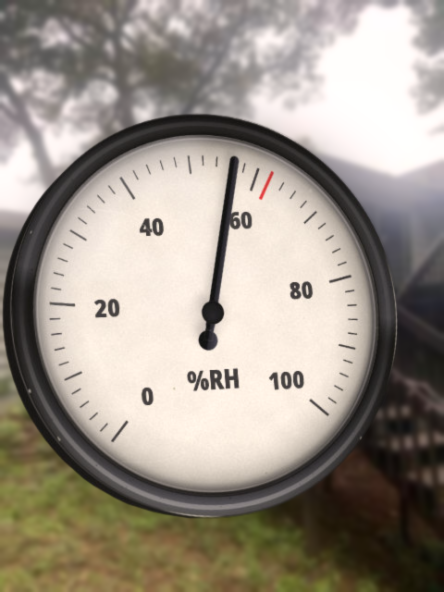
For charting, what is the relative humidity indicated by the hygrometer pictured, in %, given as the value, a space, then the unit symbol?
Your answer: 56 %
